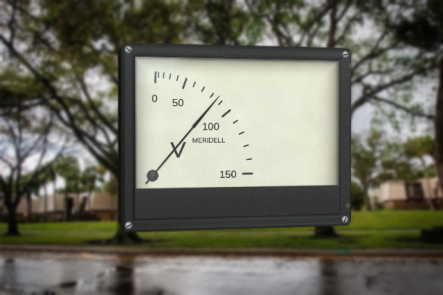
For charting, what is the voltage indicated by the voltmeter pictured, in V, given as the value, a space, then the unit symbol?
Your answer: 85 V
